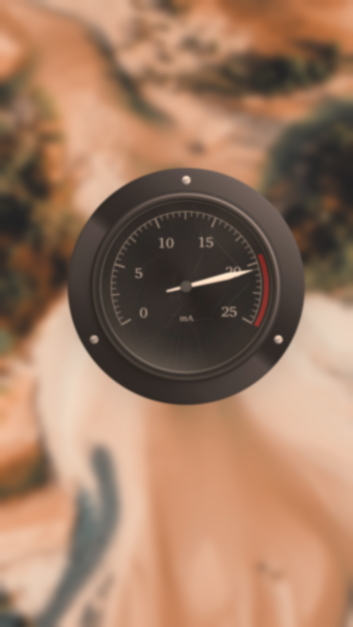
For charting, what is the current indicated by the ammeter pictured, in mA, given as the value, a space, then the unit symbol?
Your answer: 20.5 mA
